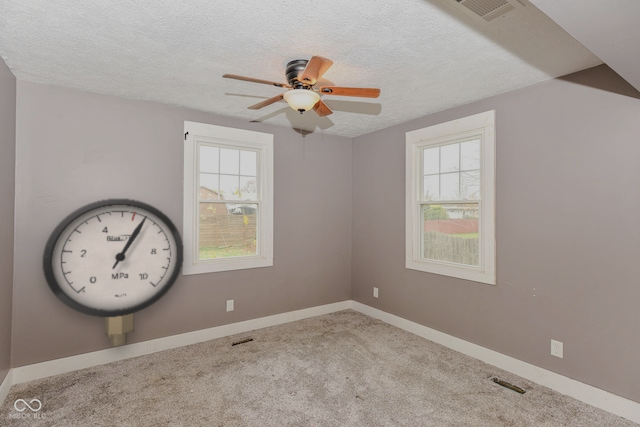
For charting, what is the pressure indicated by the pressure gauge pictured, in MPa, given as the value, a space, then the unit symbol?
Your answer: 6 MPa
